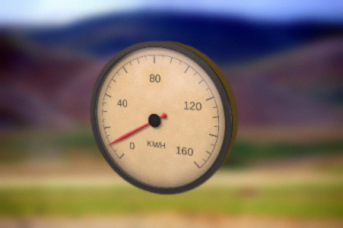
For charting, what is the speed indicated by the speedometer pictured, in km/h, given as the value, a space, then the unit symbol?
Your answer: 10 km/h
